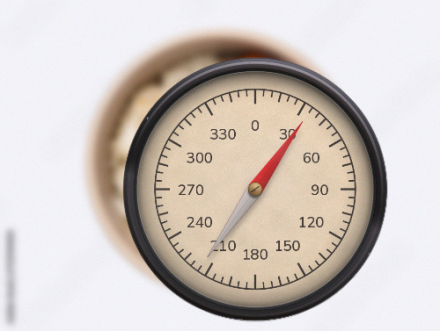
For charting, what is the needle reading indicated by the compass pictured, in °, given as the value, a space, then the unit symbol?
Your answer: 35 °
